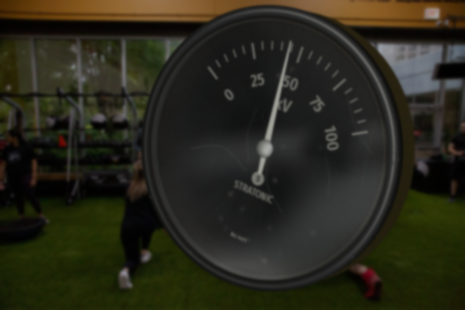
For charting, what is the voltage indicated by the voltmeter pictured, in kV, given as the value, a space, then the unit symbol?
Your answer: 45 kV
